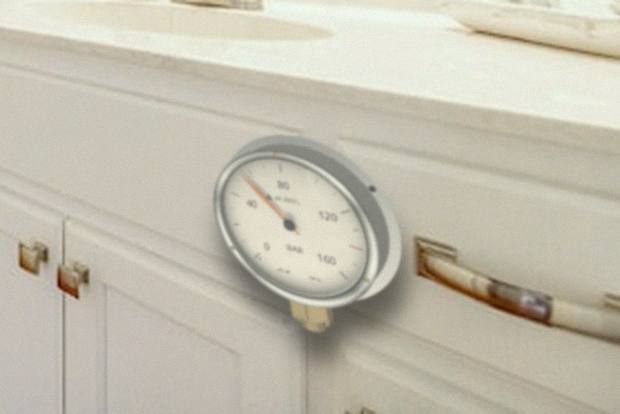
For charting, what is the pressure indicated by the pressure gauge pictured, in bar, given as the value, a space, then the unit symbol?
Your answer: 55 bar
